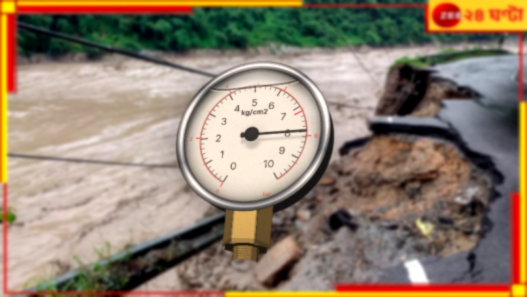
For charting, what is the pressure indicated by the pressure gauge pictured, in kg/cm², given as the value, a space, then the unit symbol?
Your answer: 8 kg/cm²
